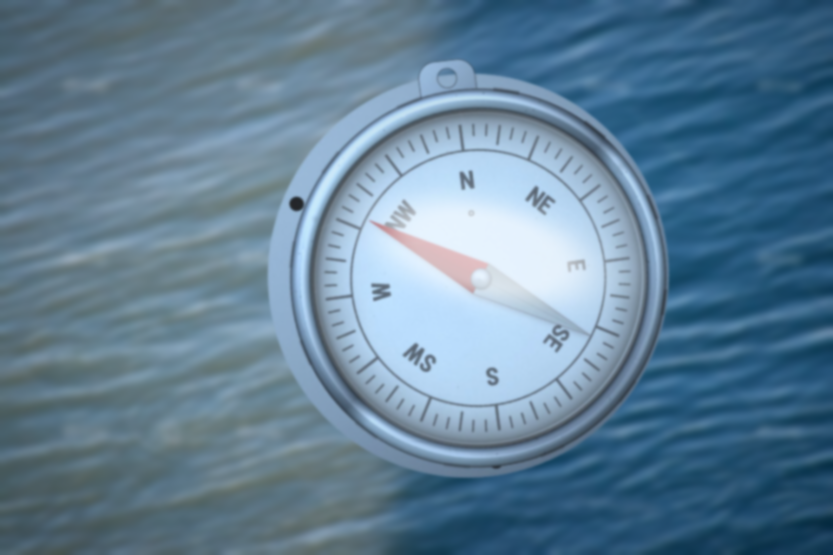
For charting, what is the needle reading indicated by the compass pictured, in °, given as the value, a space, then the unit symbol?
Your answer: 305 °
